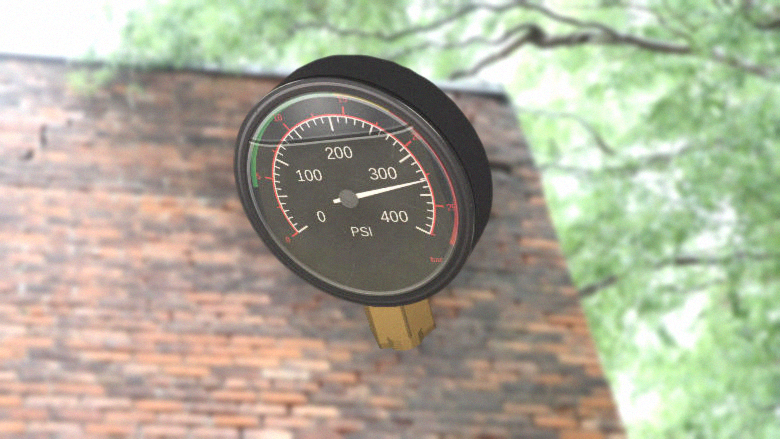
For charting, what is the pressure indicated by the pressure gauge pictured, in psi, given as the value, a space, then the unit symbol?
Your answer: 330 psi
